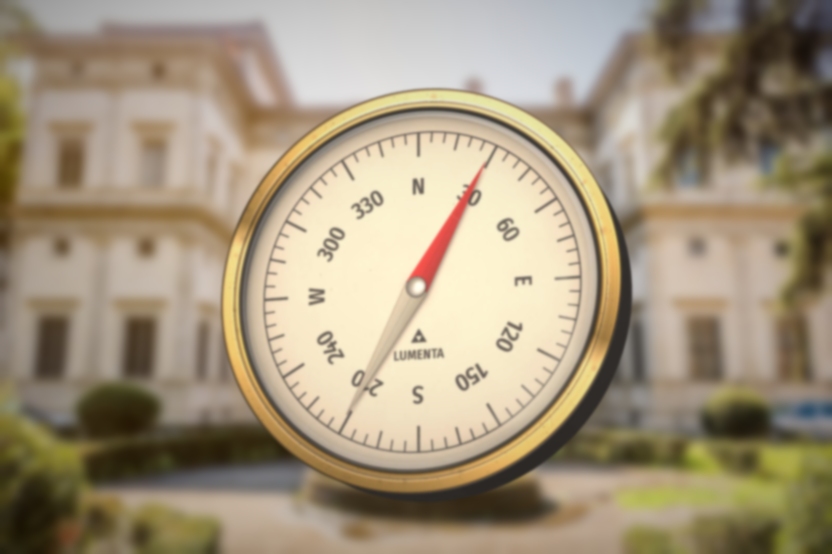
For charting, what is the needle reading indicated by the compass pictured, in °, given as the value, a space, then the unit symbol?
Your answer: 30 °
